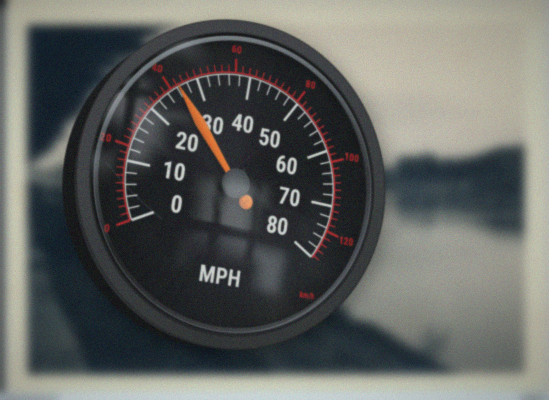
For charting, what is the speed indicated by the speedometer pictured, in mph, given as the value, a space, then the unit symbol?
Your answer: 26 mph
